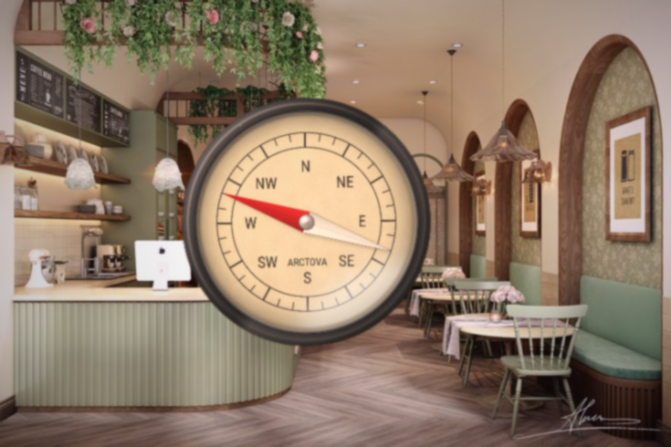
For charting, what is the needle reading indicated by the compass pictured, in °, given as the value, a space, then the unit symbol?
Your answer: 290 °
